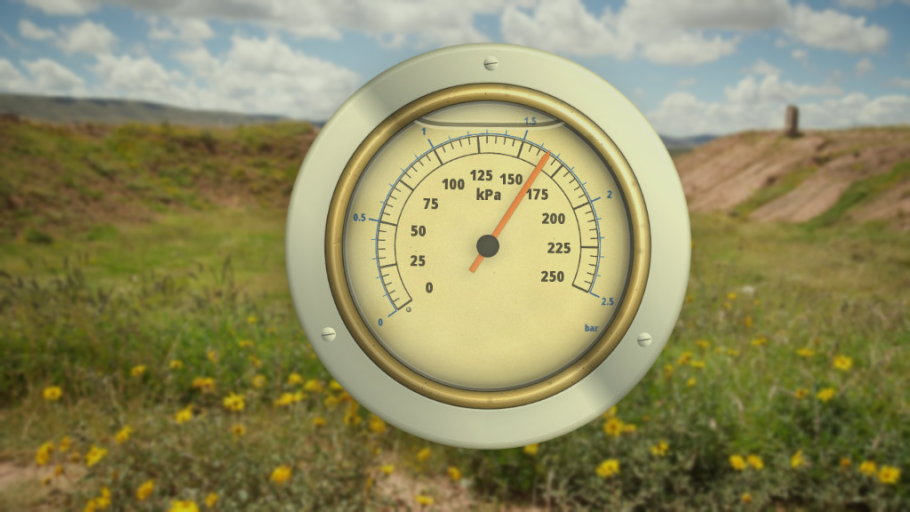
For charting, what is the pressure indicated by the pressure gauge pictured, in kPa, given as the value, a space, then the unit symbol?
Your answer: 165 kPa
